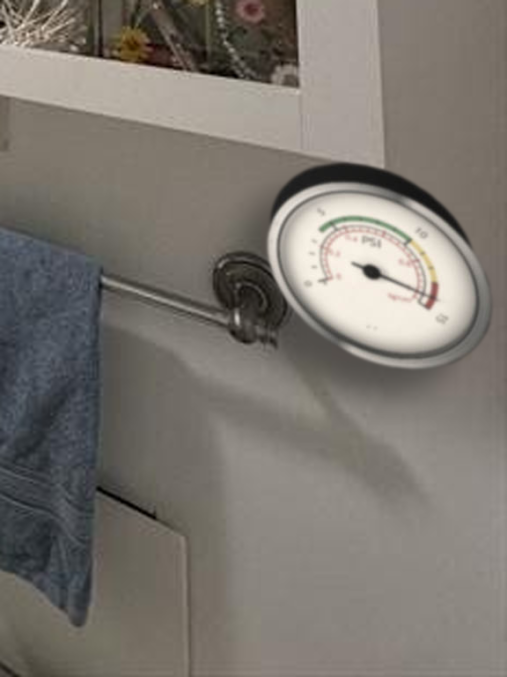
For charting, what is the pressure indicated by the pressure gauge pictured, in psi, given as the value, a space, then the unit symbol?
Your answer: 14 psi
